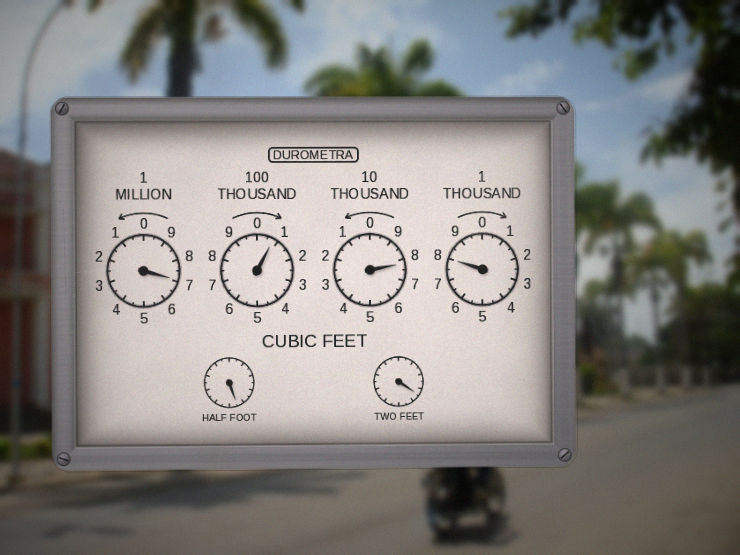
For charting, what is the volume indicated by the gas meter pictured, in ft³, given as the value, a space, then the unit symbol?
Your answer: 707800 ft³
